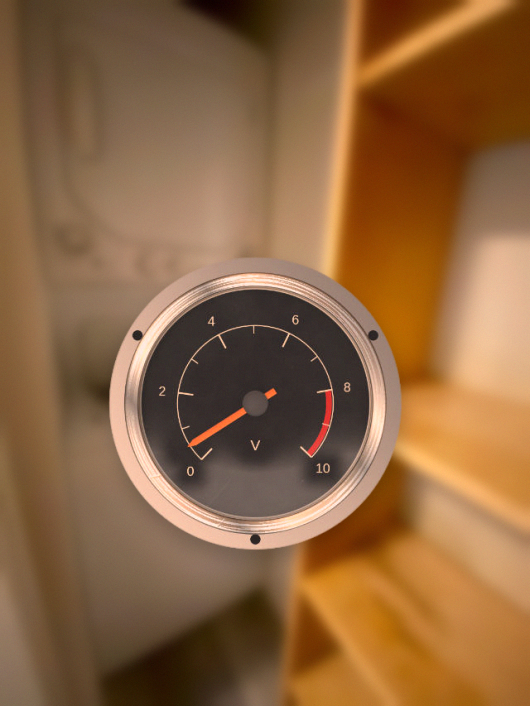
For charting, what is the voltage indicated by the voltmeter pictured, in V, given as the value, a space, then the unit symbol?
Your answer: 0.5 V
